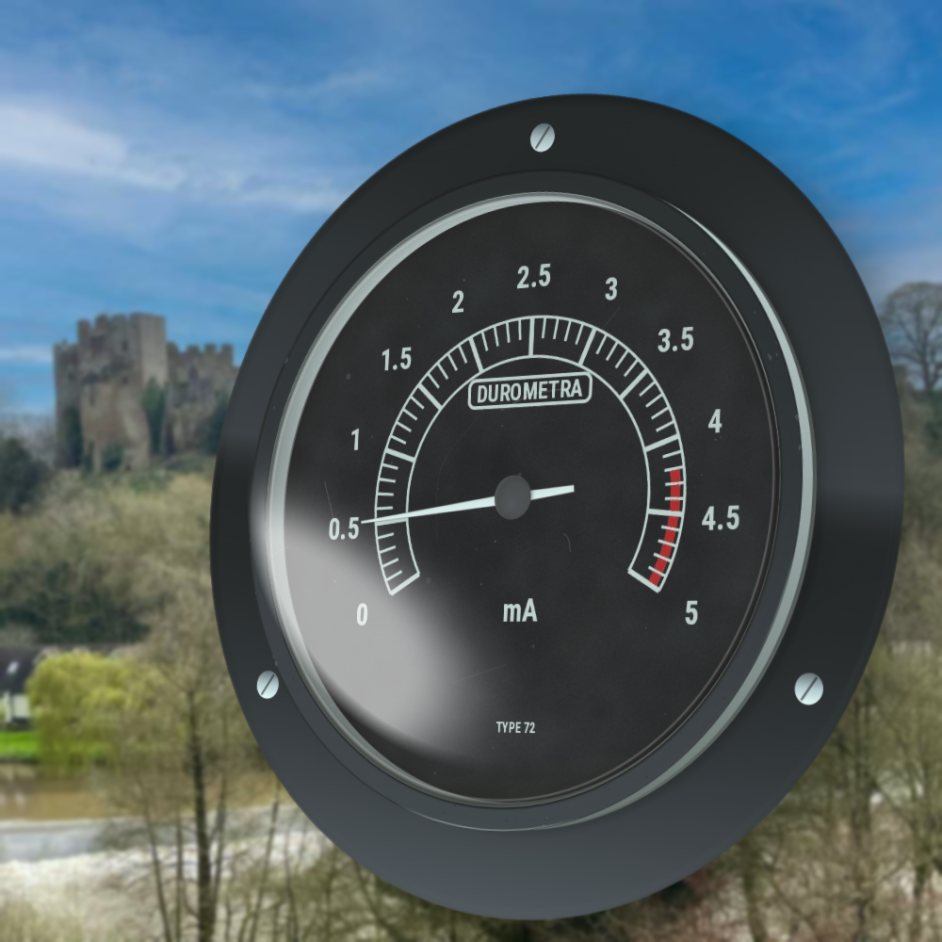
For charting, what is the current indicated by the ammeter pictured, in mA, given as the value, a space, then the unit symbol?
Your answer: 0.5 mA
